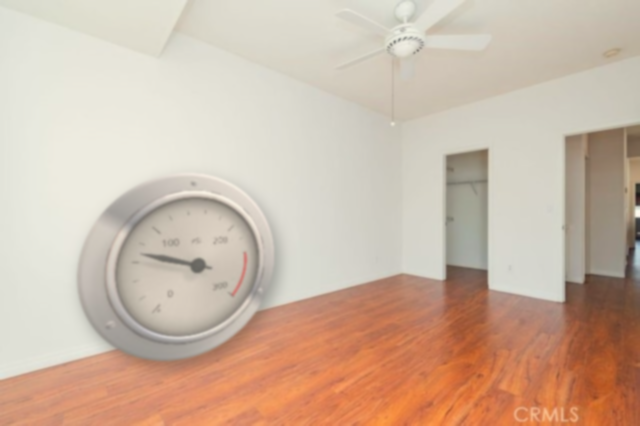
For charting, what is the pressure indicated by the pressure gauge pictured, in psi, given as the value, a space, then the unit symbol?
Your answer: 70 psi
